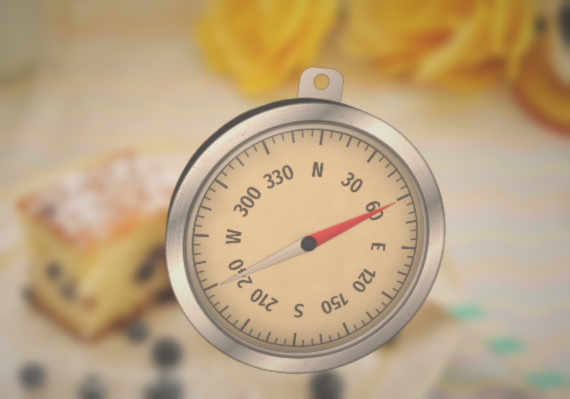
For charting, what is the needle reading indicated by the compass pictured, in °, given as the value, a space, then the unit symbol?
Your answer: 60 °
